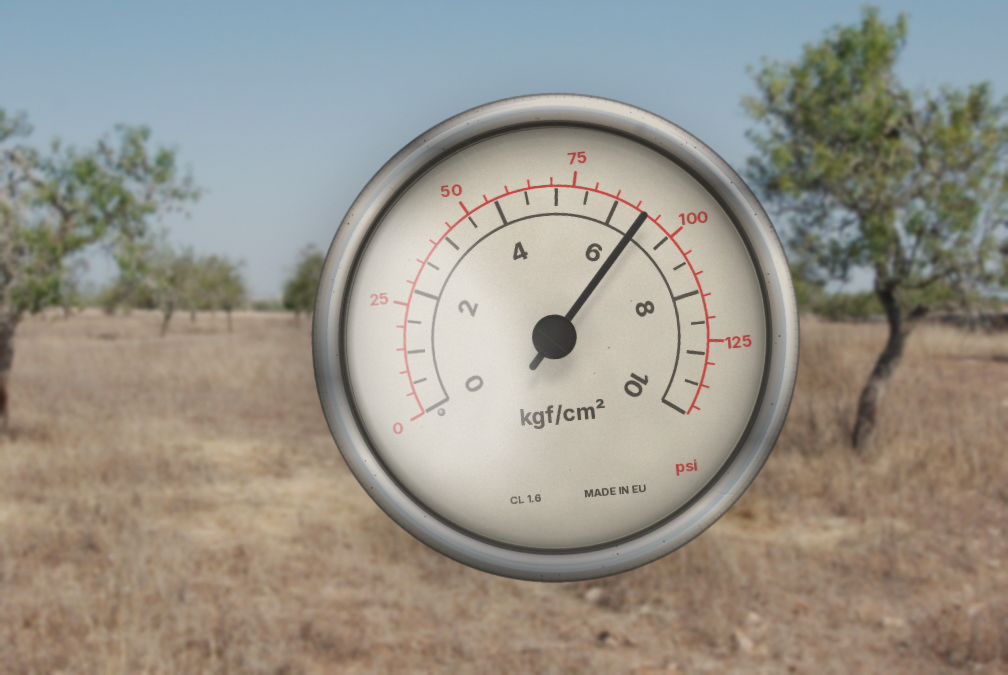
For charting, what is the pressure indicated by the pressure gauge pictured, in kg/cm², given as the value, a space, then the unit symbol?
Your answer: 6.5 kg/cm²
